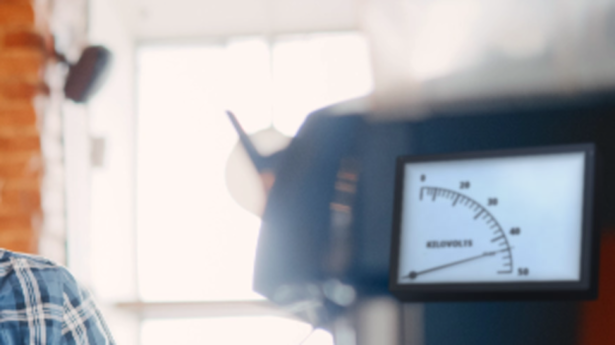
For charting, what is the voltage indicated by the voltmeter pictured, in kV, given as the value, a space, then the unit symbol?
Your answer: 44 kV
